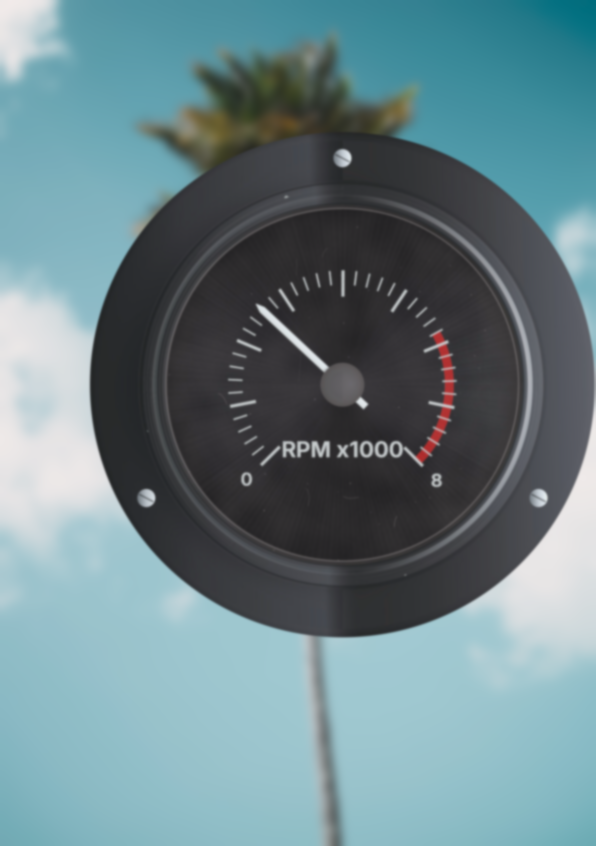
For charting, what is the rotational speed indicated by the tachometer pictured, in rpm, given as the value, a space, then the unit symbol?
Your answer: 2600 rpm
